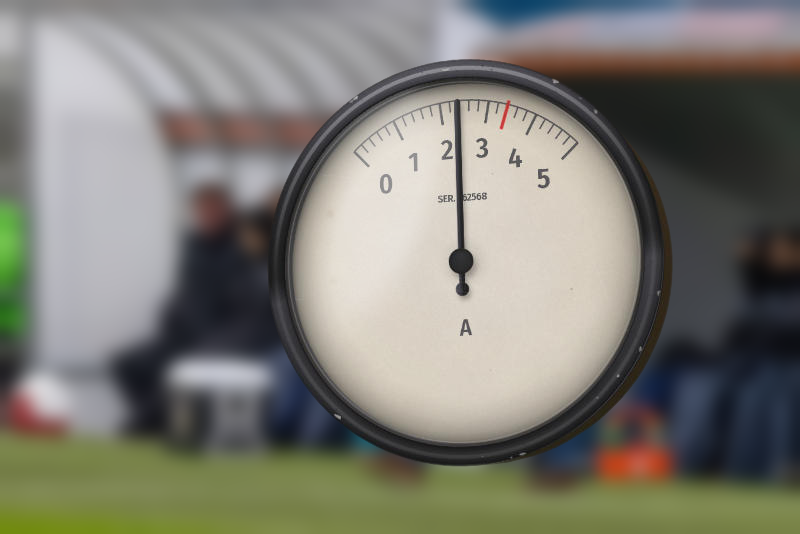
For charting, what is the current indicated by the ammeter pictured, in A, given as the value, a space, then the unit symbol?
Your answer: 2.4 A
